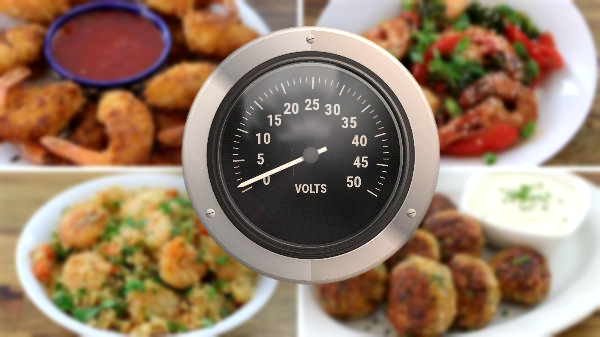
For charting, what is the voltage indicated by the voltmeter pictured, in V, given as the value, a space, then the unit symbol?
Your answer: 1 V
